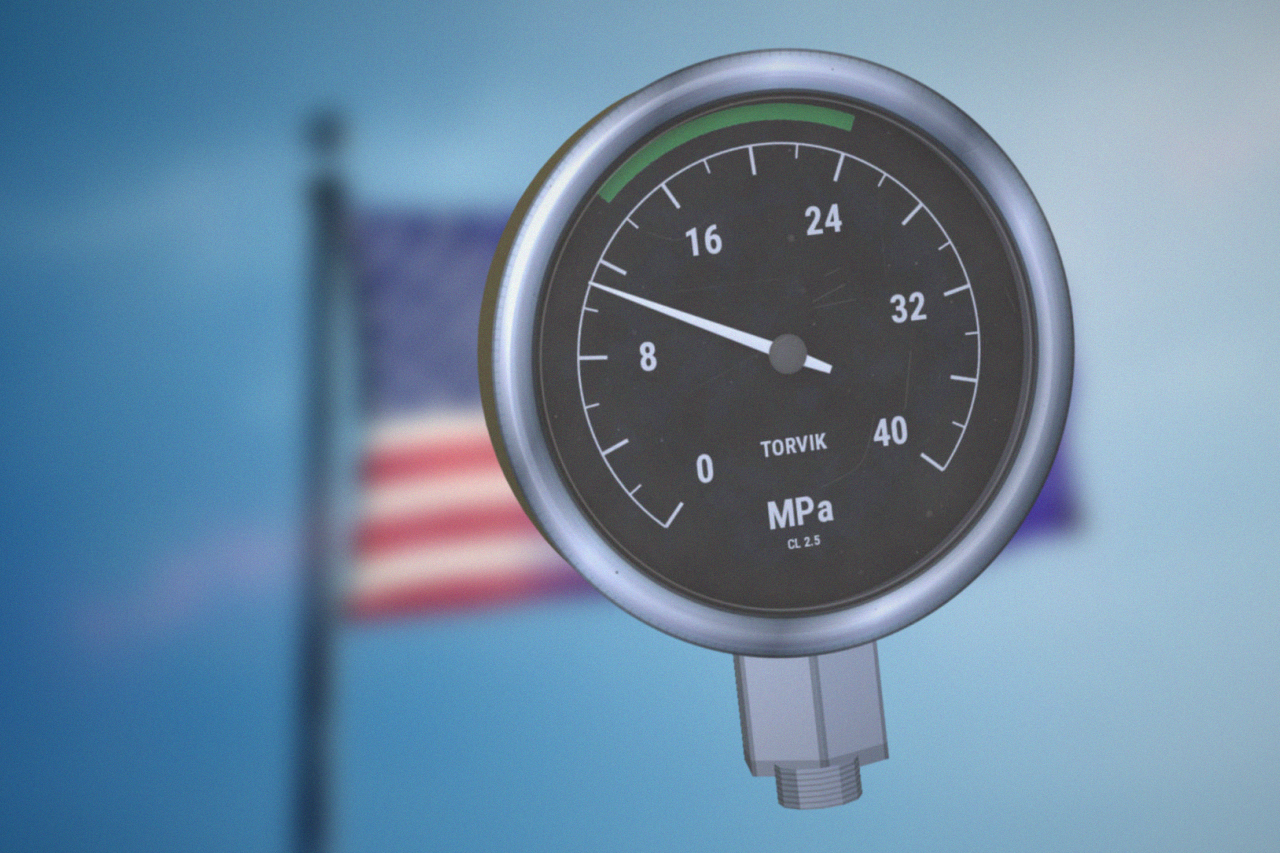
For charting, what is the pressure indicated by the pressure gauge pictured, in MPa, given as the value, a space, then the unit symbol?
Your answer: 11 MPa
